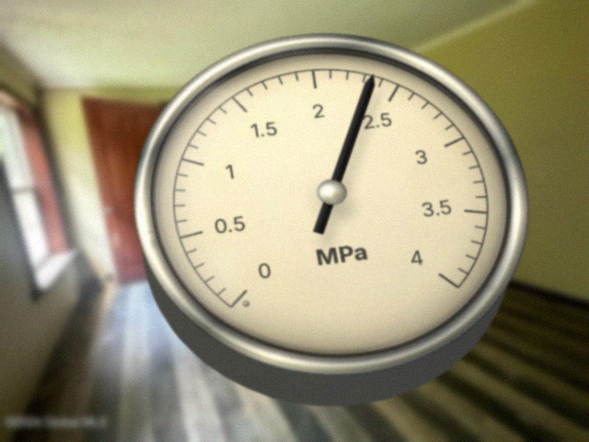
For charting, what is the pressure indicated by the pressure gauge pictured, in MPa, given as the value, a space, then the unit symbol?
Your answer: 2.35 MPa
